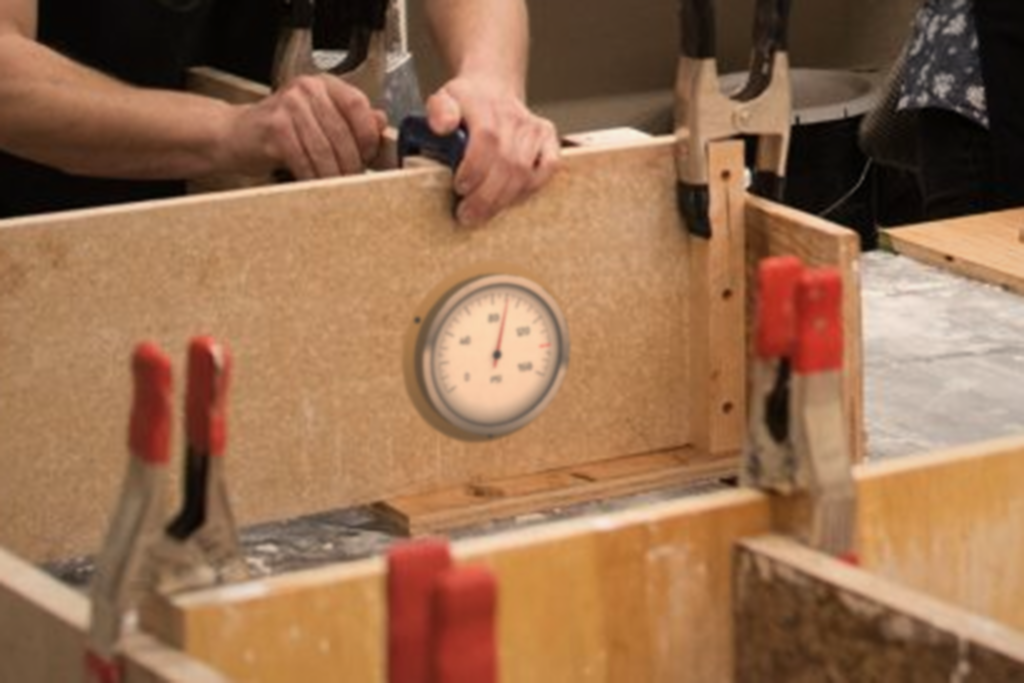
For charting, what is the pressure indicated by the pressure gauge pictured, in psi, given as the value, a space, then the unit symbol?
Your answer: 90 psi
